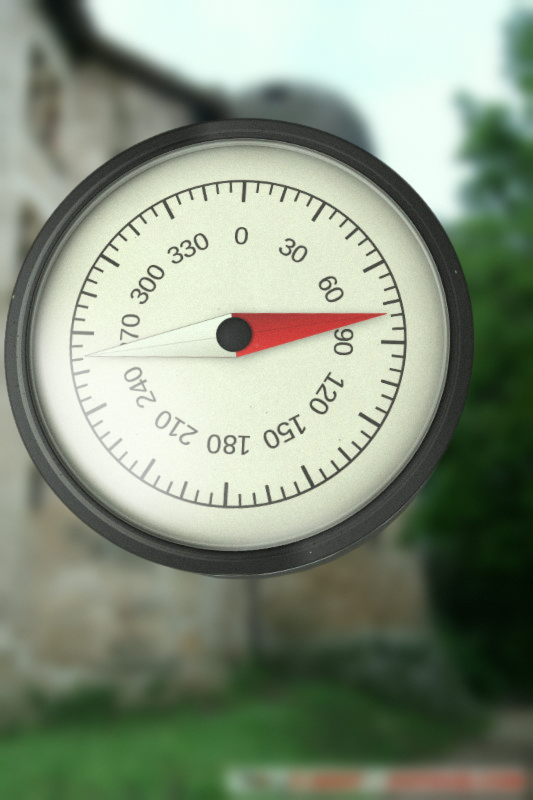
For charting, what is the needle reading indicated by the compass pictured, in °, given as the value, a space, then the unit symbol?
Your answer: 80 °
